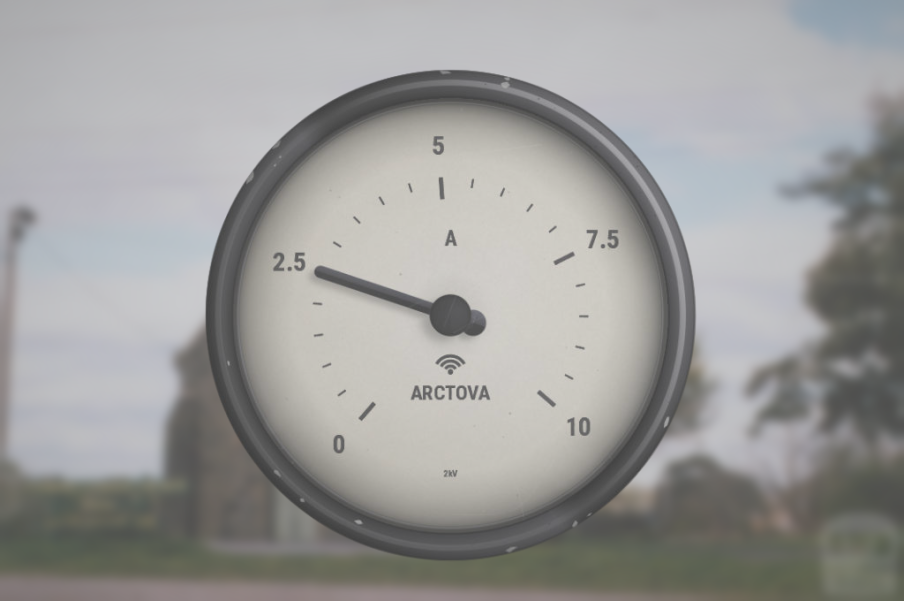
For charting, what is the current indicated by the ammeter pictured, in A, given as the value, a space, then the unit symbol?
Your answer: 2.5 A
